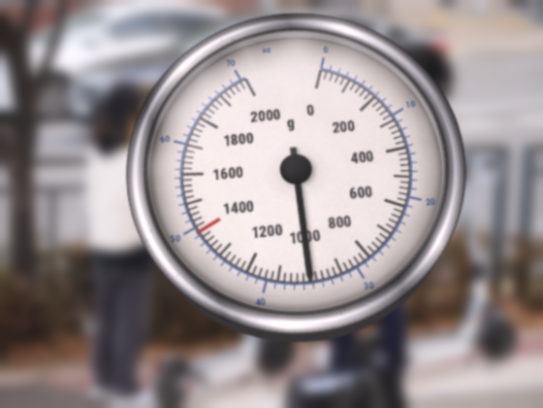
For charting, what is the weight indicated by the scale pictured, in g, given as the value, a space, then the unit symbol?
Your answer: 1000 g
